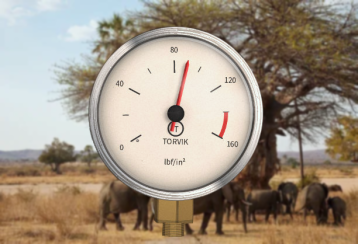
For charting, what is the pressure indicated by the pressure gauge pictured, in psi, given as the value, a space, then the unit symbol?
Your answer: 90 psi
